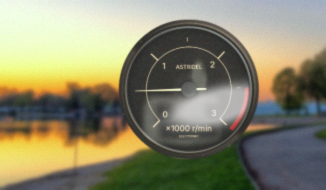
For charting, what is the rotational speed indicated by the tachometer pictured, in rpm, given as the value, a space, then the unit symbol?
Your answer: 500 rpm
